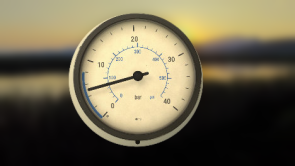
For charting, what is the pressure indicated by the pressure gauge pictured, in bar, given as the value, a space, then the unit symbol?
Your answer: 5 bar
